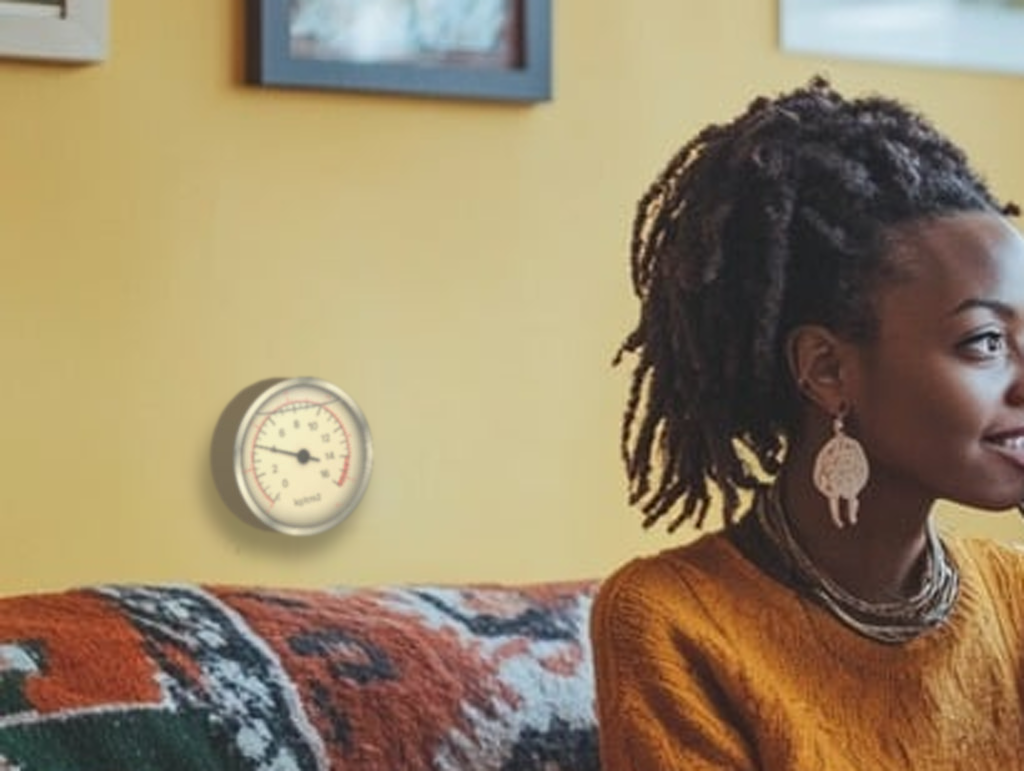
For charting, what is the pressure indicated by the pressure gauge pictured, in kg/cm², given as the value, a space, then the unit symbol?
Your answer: 4 kg/cm²
